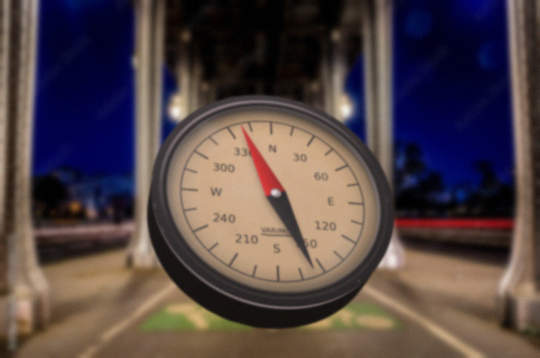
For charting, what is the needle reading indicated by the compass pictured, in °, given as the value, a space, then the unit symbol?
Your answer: 337.5 °
